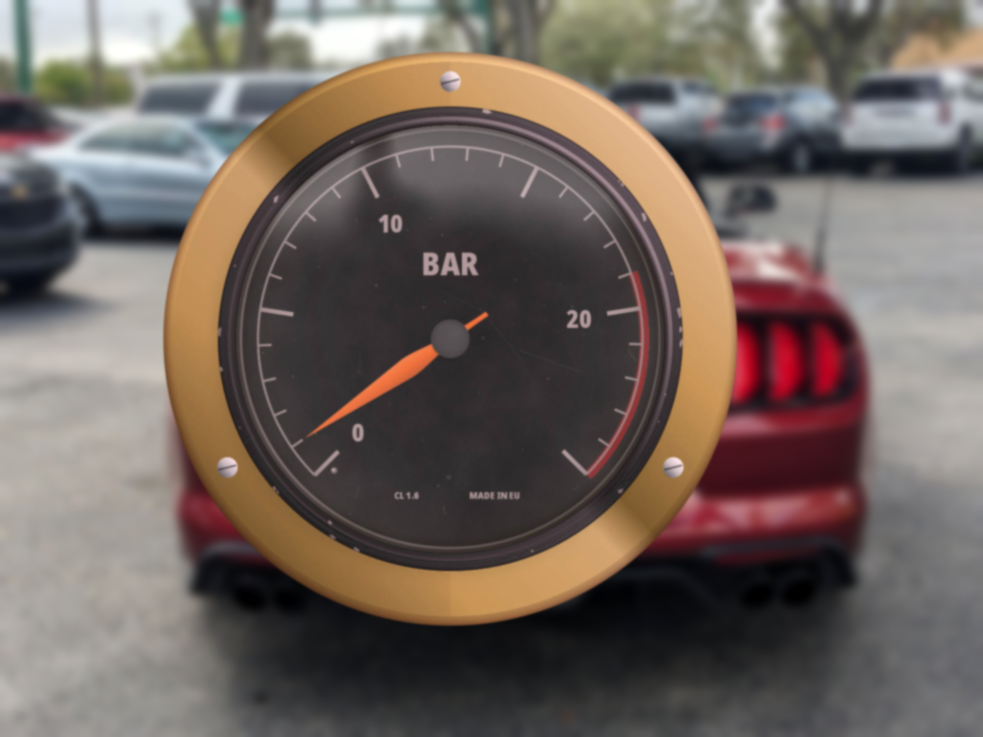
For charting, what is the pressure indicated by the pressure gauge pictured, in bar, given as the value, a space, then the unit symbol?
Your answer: 1 bar
